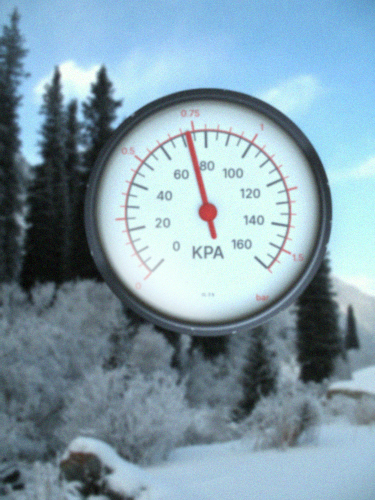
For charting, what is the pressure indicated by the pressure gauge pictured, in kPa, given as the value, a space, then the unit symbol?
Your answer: 72.5 kPa
